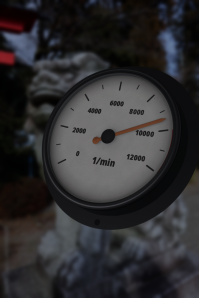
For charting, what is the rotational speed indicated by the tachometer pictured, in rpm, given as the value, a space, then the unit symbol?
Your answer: 9500 rpm
